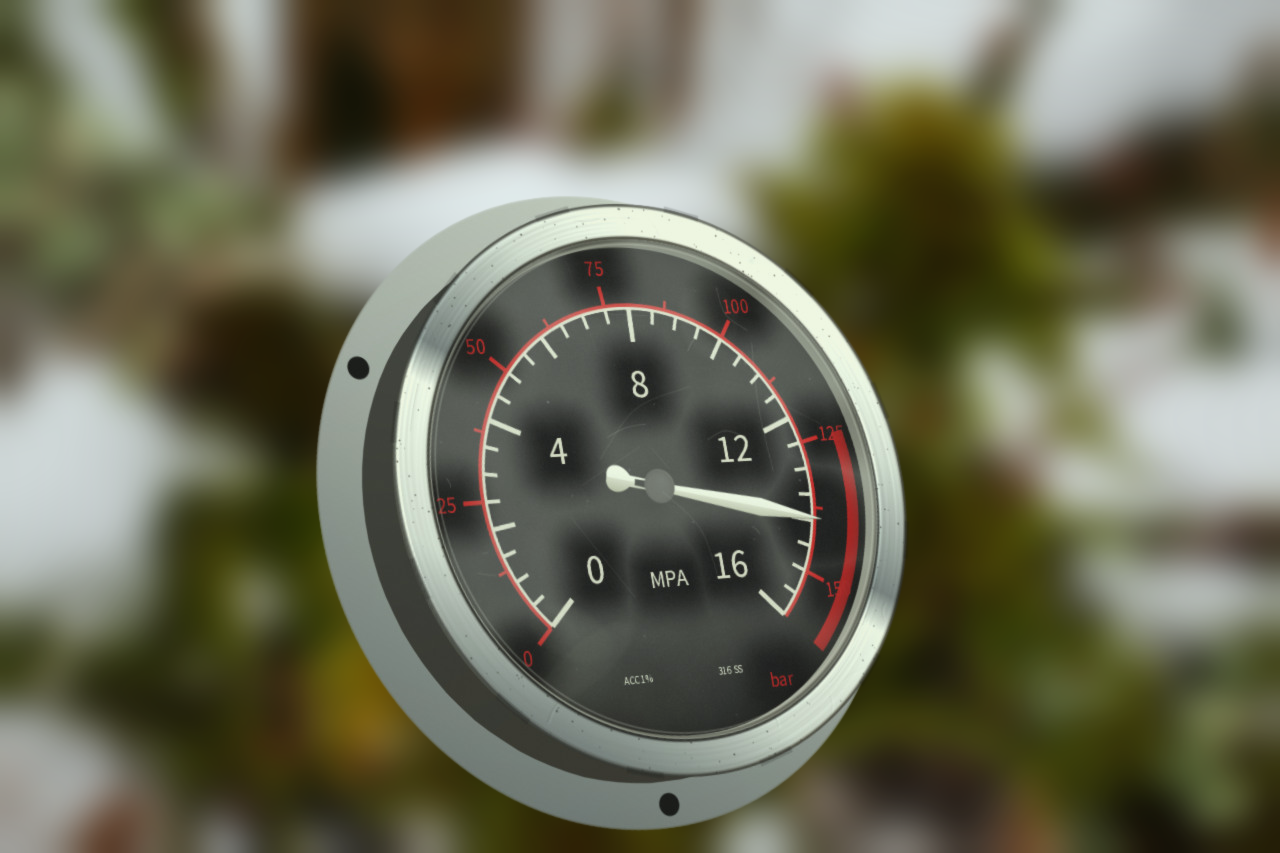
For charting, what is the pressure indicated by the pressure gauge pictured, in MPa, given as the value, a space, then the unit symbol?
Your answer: 14 MPa
